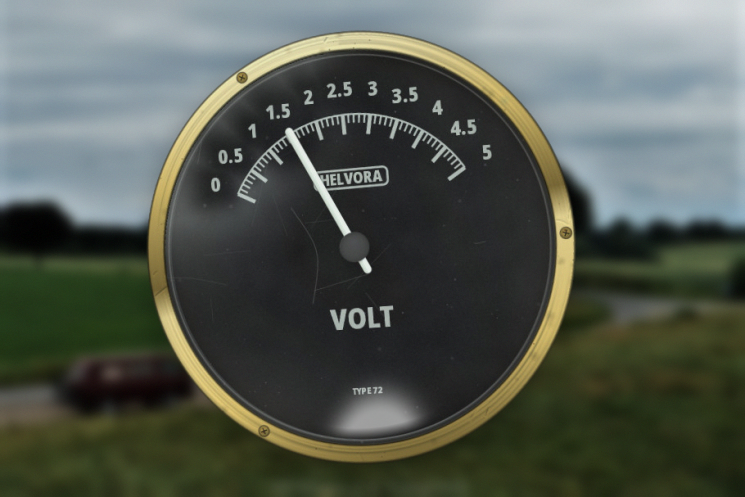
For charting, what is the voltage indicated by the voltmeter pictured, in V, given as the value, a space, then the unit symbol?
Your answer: 1.5 V
